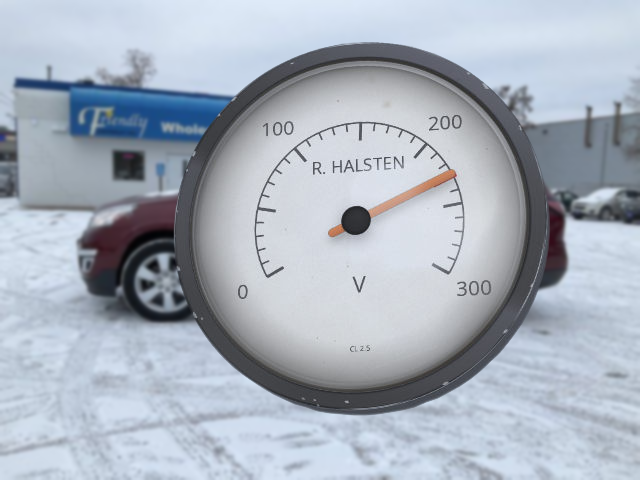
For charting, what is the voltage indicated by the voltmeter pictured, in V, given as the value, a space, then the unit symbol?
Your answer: 230 V
